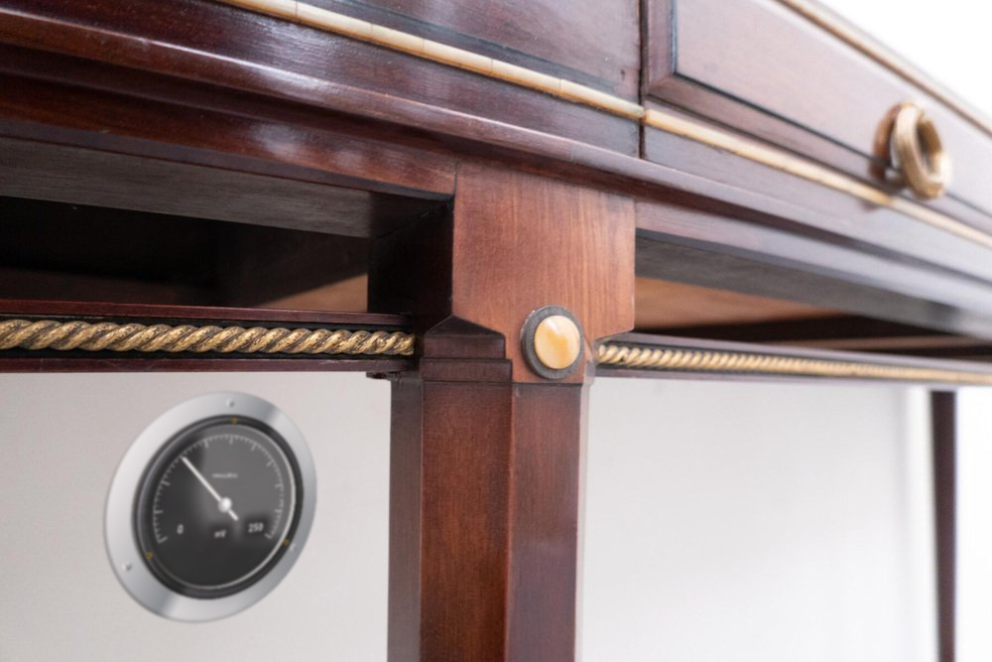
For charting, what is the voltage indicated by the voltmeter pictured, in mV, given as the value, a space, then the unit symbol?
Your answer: 75 mV
